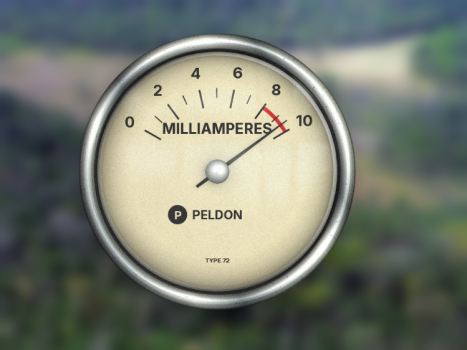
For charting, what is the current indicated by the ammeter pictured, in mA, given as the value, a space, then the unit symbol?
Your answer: 9.5 mA
